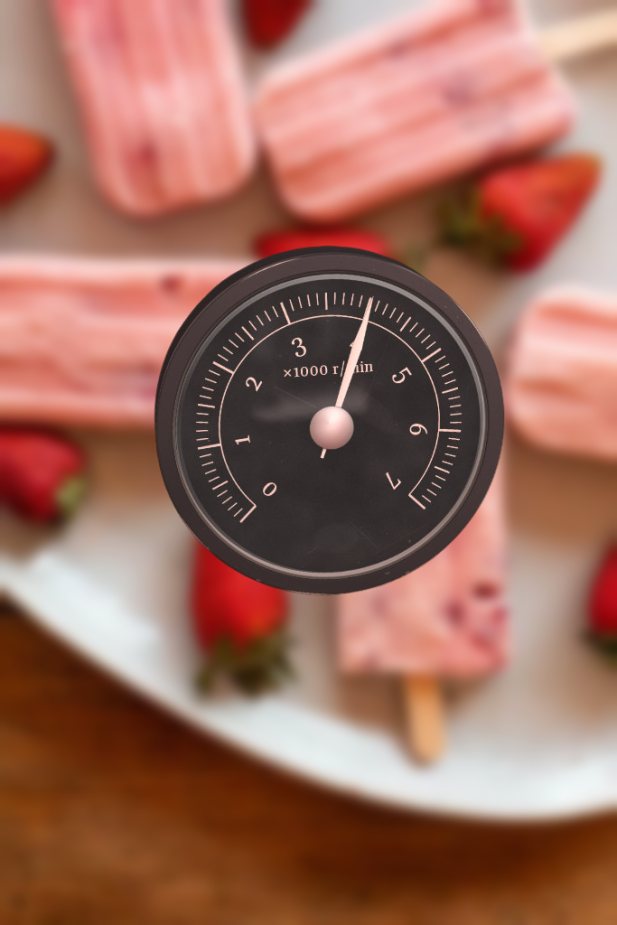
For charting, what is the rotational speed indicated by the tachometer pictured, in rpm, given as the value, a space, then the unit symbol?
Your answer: 4000 rpm
